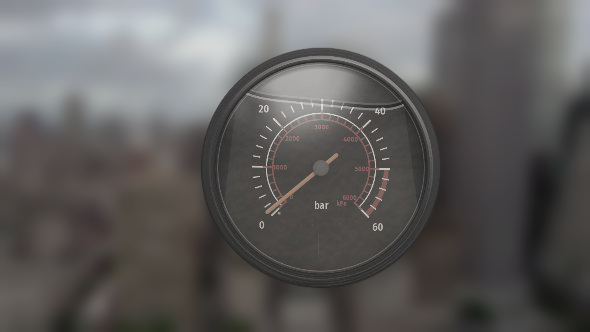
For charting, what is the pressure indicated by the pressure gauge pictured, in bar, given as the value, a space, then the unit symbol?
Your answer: 1 bar
